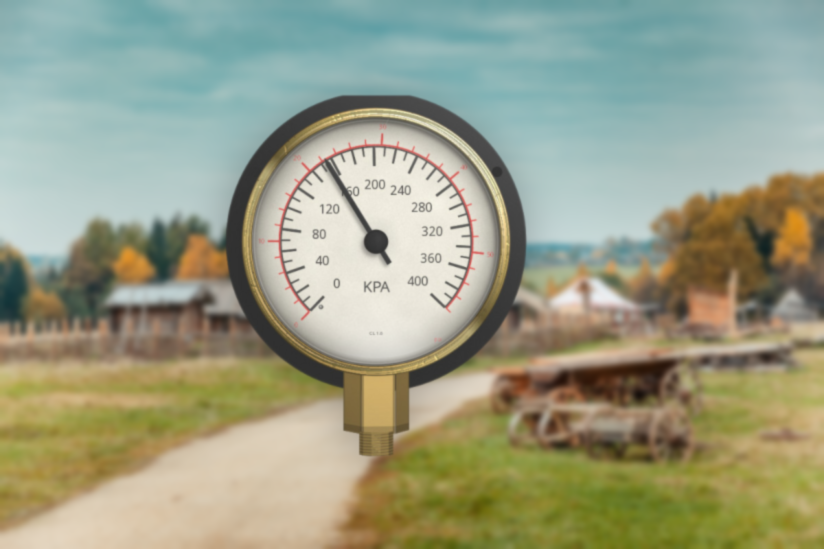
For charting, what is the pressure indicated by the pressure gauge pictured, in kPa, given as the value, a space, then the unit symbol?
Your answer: 155 kPa
